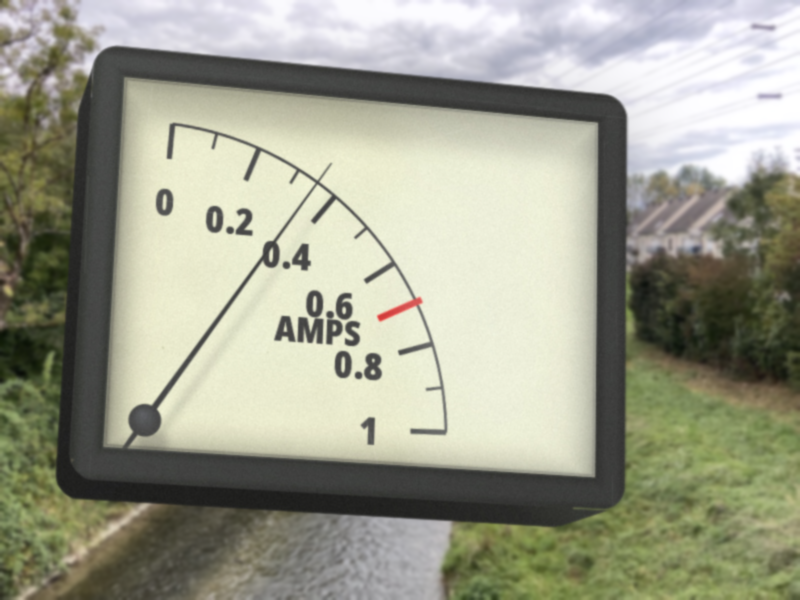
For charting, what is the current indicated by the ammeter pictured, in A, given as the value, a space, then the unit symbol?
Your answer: 0.35 A
